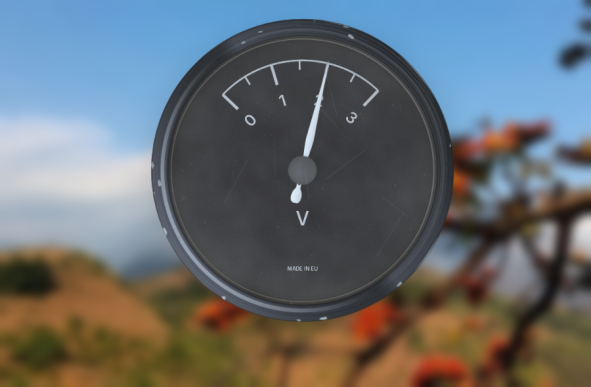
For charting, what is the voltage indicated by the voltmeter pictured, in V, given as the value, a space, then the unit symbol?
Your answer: 2 V
